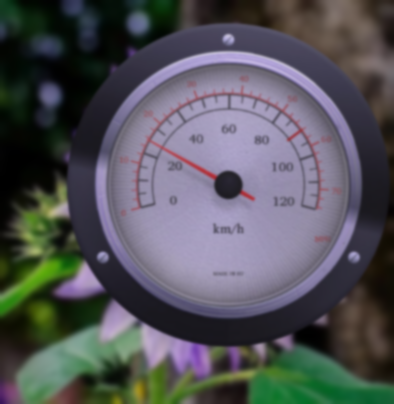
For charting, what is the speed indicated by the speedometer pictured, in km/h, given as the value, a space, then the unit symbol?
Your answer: 25 km/h
